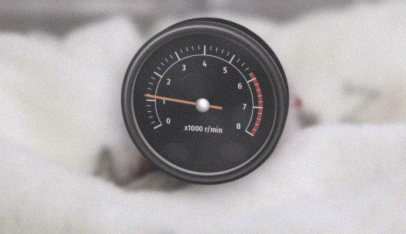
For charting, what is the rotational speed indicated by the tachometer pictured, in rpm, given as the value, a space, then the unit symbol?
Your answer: 1200 rpm
